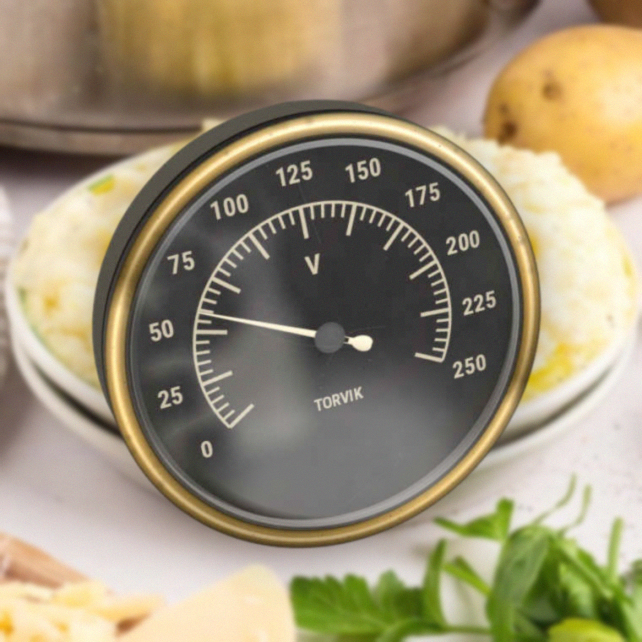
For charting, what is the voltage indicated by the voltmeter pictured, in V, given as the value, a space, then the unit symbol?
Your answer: 60 V
